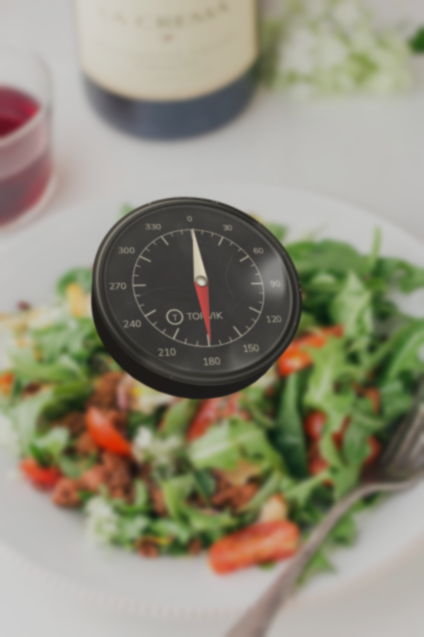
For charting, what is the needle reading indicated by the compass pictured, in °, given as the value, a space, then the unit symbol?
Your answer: 180 °
